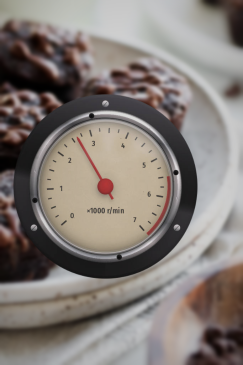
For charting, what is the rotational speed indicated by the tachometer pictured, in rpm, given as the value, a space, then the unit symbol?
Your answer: 2625 rpm
